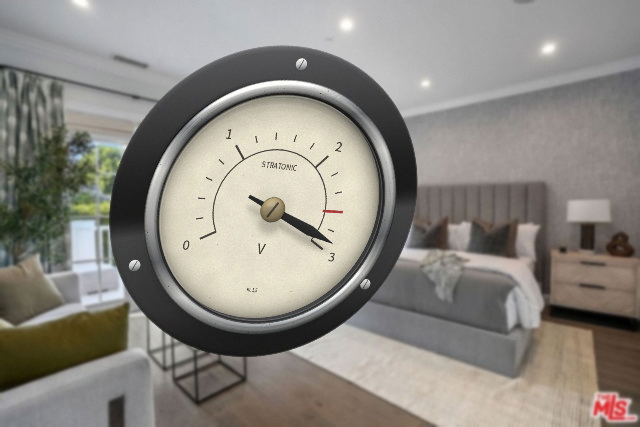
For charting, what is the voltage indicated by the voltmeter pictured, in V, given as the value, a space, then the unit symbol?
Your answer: 2.9 V
